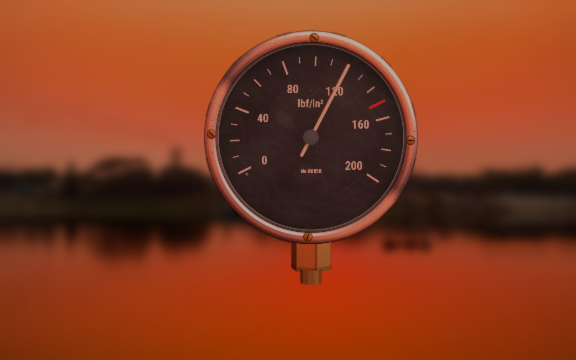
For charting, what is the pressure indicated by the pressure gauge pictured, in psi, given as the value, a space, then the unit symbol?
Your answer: 120 psi
